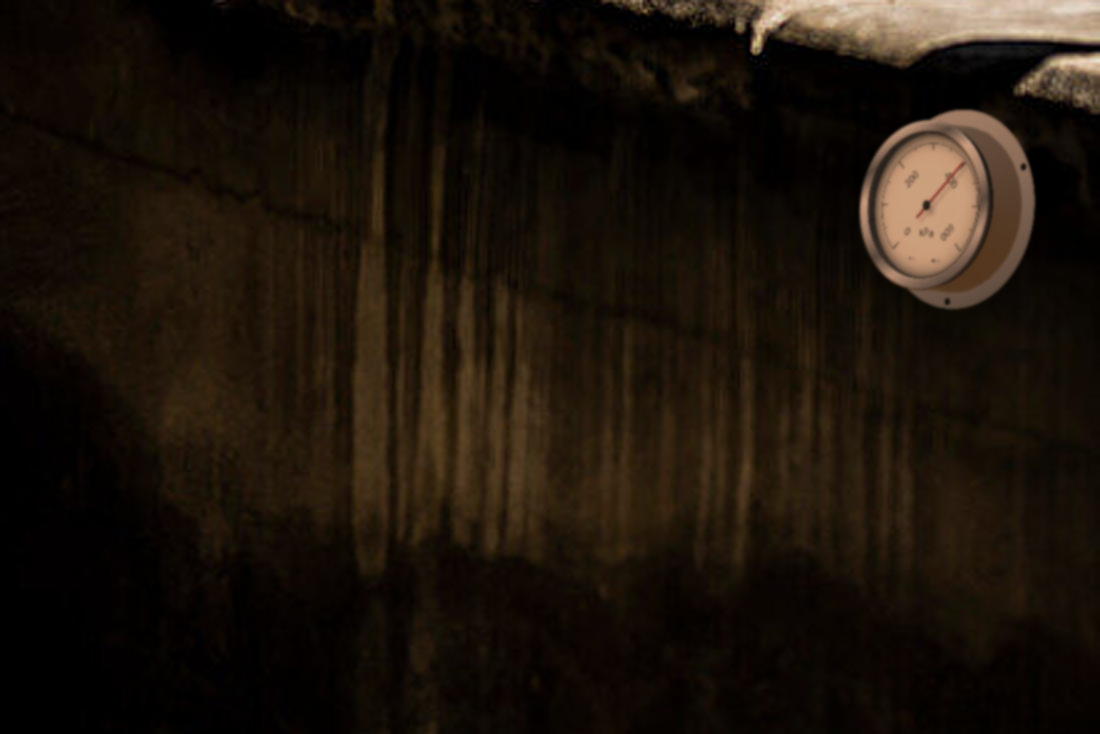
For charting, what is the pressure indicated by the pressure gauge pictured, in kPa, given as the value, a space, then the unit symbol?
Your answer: 400 kPa
